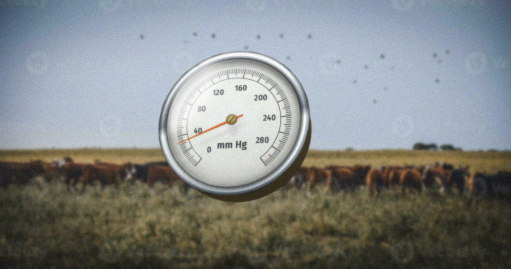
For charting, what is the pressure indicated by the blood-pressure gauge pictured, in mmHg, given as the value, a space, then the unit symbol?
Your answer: 30 mmHg
